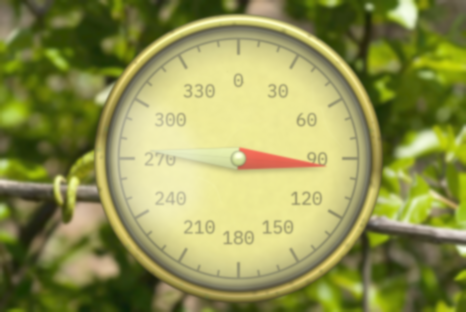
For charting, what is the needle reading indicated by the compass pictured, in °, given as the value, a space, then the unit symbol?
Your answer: 95 °
